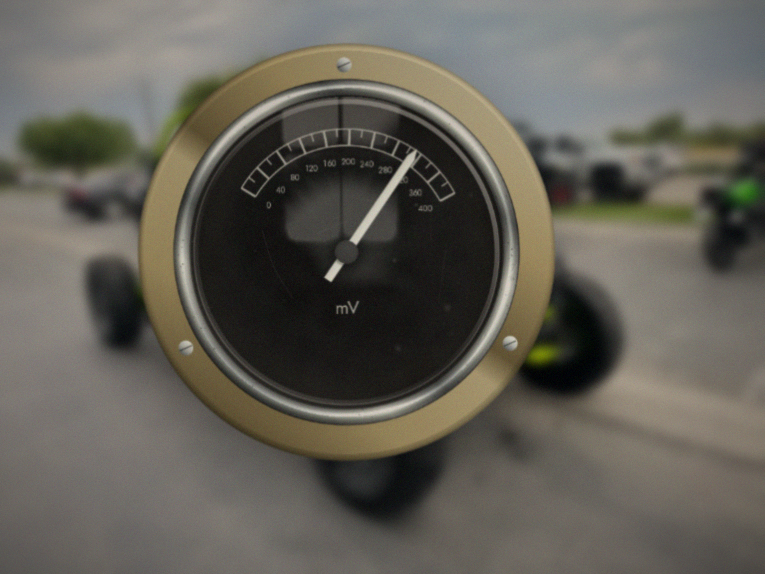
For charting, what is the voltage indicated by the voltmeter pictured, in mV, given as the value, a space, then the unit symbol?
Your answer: 310 mV
